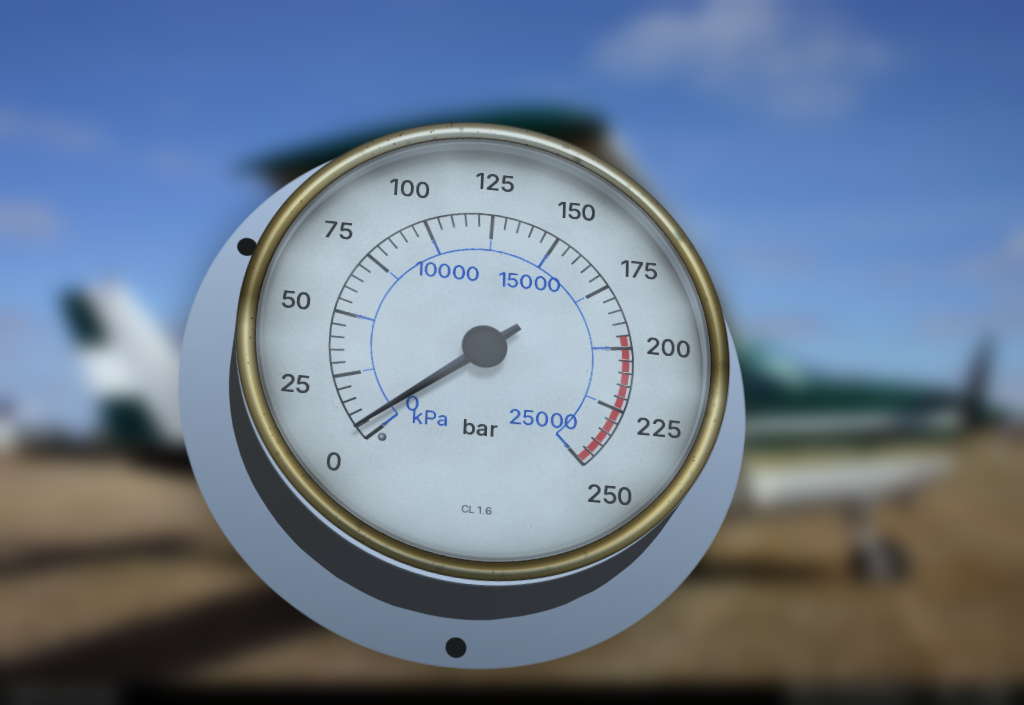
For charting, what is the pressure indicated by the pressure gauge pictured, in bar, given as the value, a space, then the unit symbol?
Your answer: 5 bar
